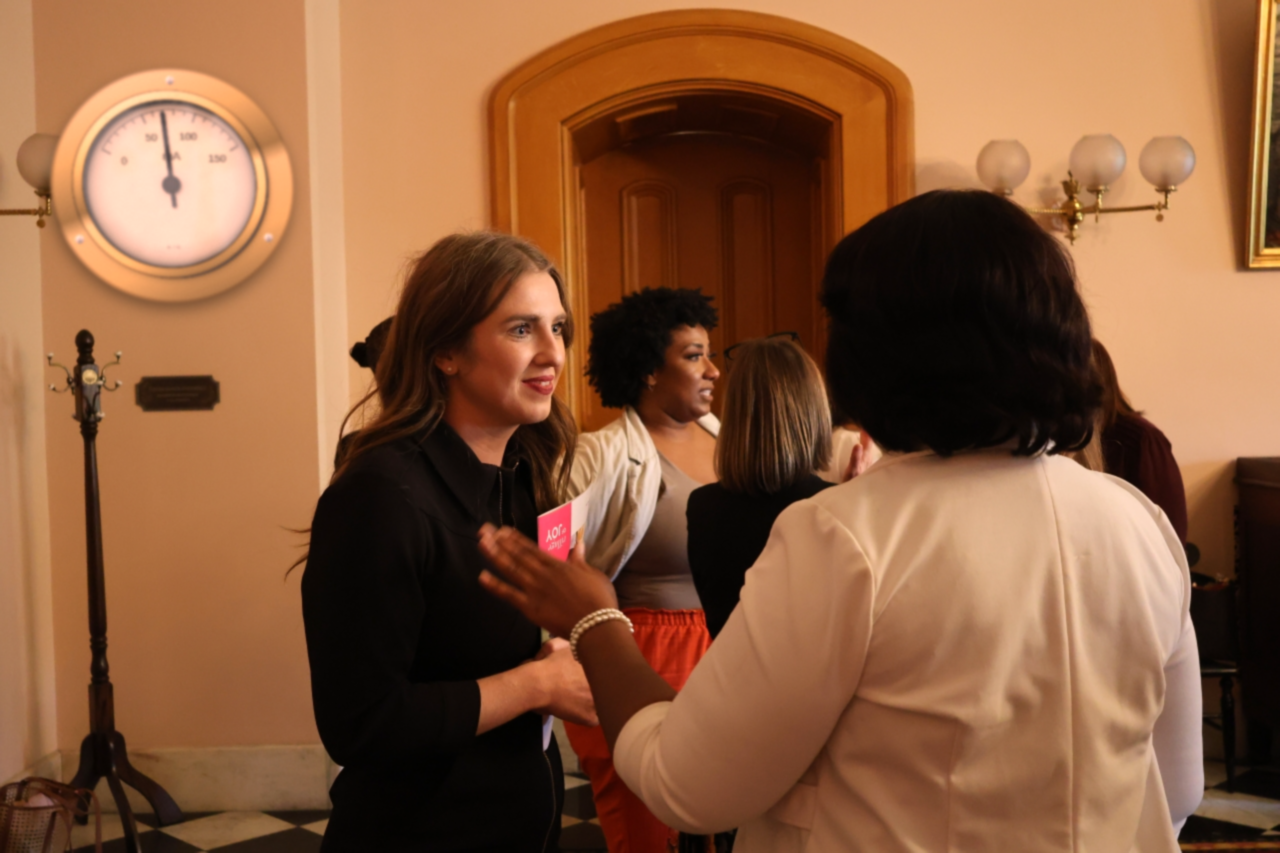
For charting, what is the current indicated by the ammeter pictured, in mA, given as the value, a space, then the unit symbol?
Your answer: 70 mA
